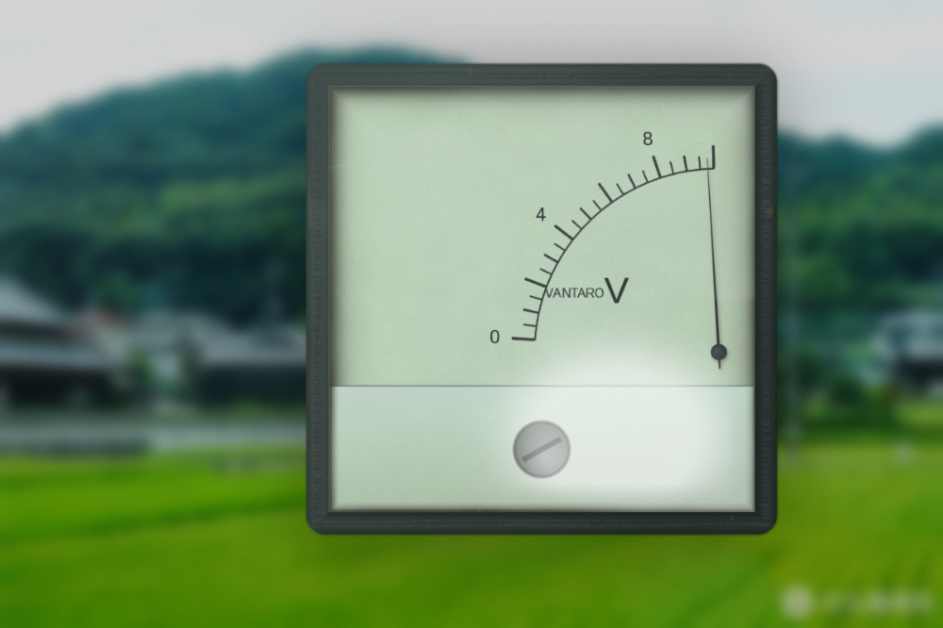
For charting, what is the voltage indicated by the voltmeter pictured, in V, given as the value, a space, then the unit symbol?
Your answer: 9.75 V
